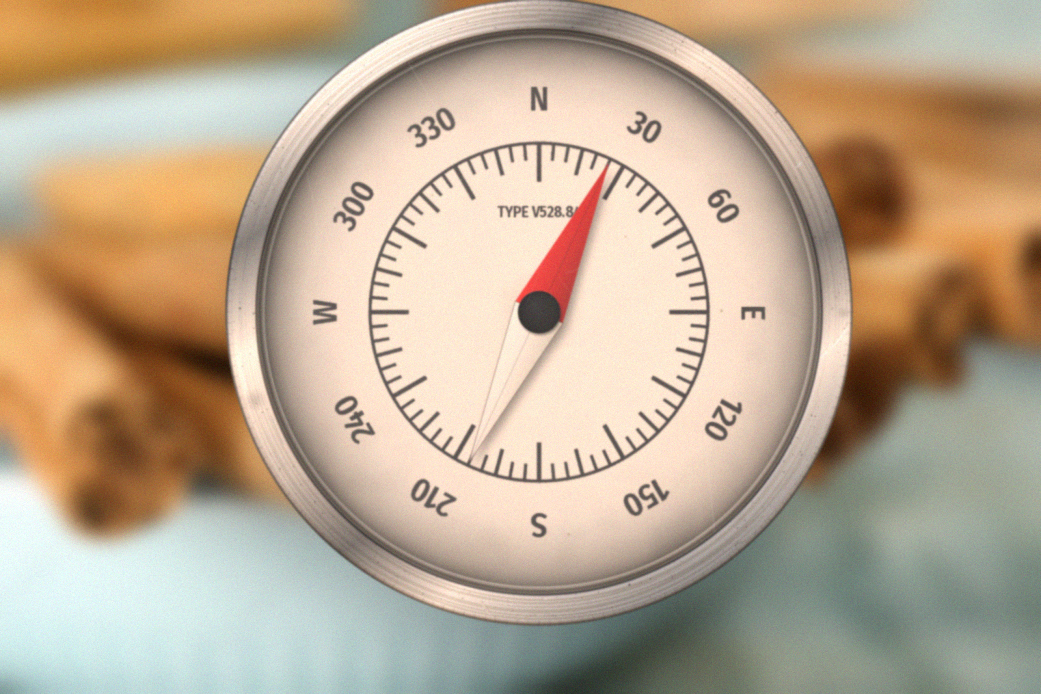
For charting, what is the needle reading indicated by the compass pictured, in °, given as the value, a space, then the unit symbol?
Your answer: 25 °
